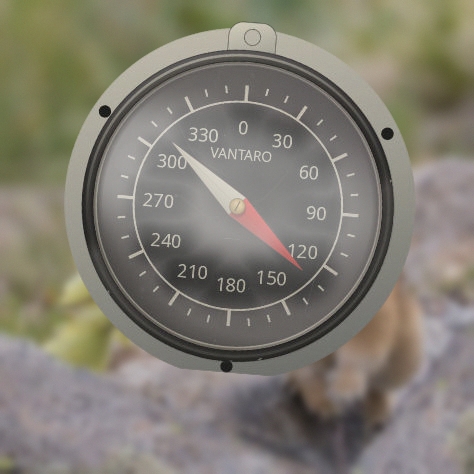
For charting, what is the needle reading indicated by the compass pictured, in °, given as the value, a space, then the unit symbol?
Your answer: 130 °
